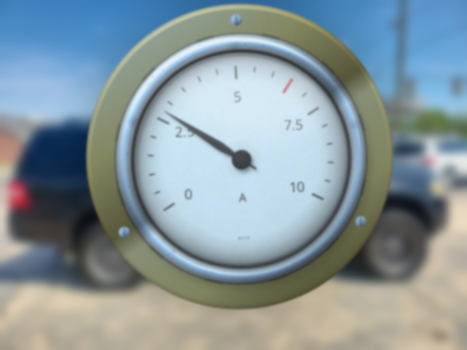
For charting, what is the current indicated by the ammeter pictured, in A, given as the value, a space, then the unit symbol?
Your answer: 2.75 A
